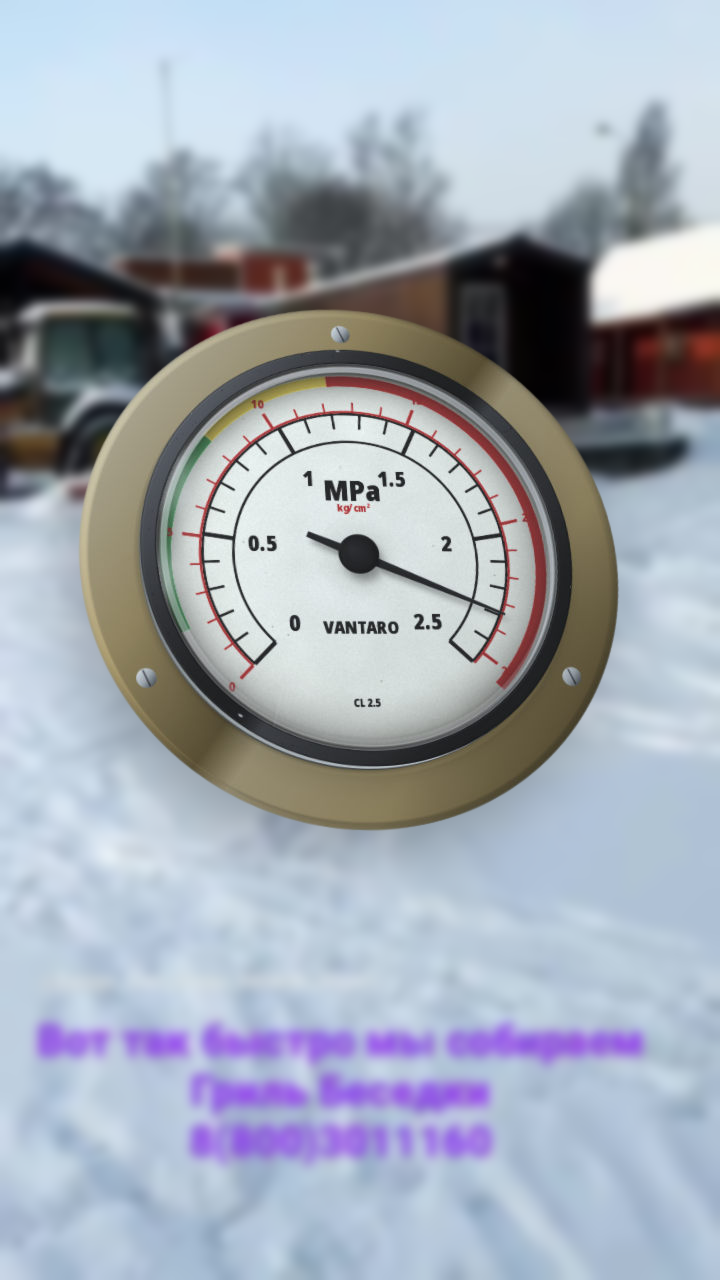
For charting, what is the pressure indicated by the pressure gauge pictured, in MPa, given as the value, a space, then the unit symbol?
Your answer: 2.3 MPa
